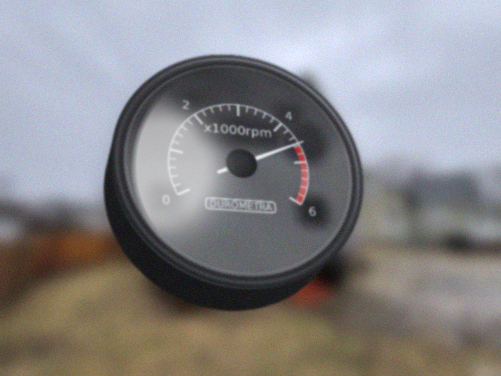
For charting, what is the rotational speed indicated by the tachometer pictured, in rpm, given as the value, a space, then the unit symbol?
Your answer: 4600 rpm
